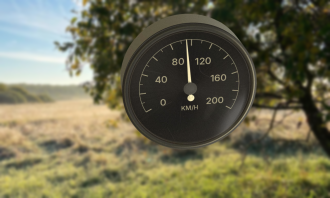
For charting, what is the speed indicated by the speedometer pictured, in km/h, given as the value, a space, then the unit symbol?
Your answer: 95 km/h
